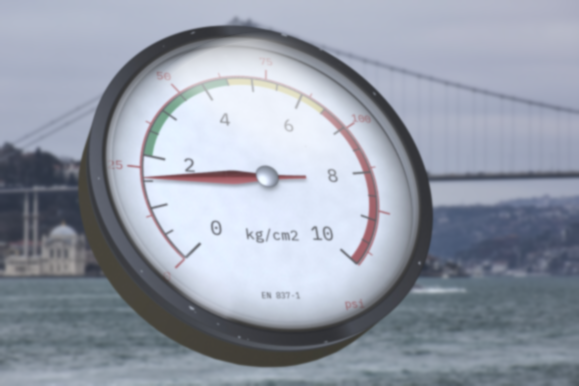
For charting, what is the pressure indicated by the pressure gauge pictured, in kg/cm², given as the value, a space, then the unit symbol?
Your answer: 1.5 kg/cm²
